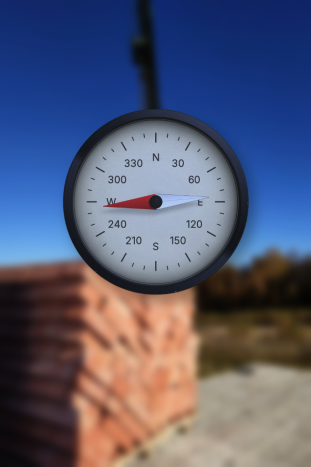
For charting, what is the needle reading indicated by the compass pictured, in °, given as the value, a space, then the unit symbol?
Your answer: 265 °
